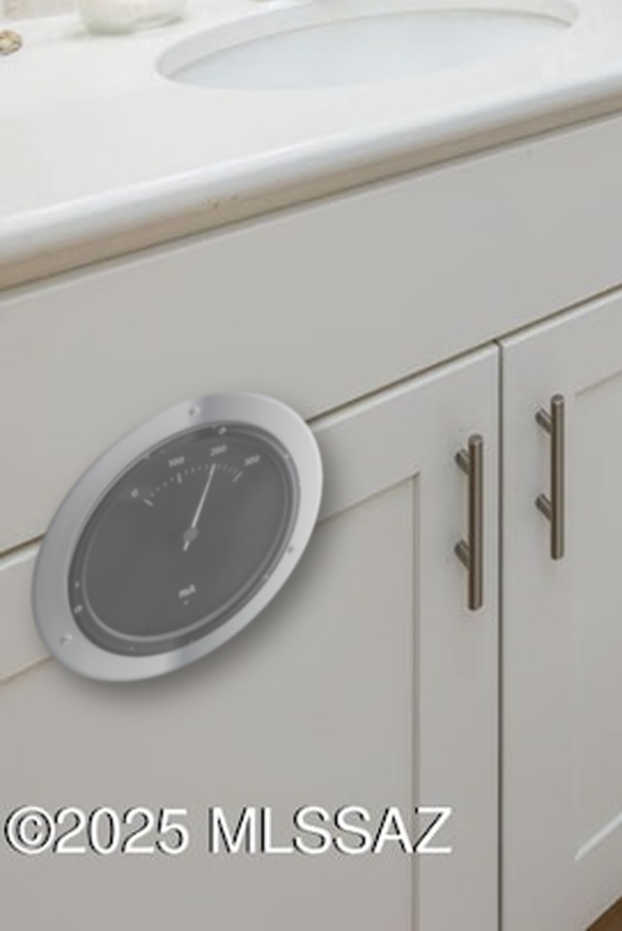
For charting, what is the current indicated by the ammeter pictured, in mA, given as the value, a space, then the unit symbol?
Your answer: 200 mA
